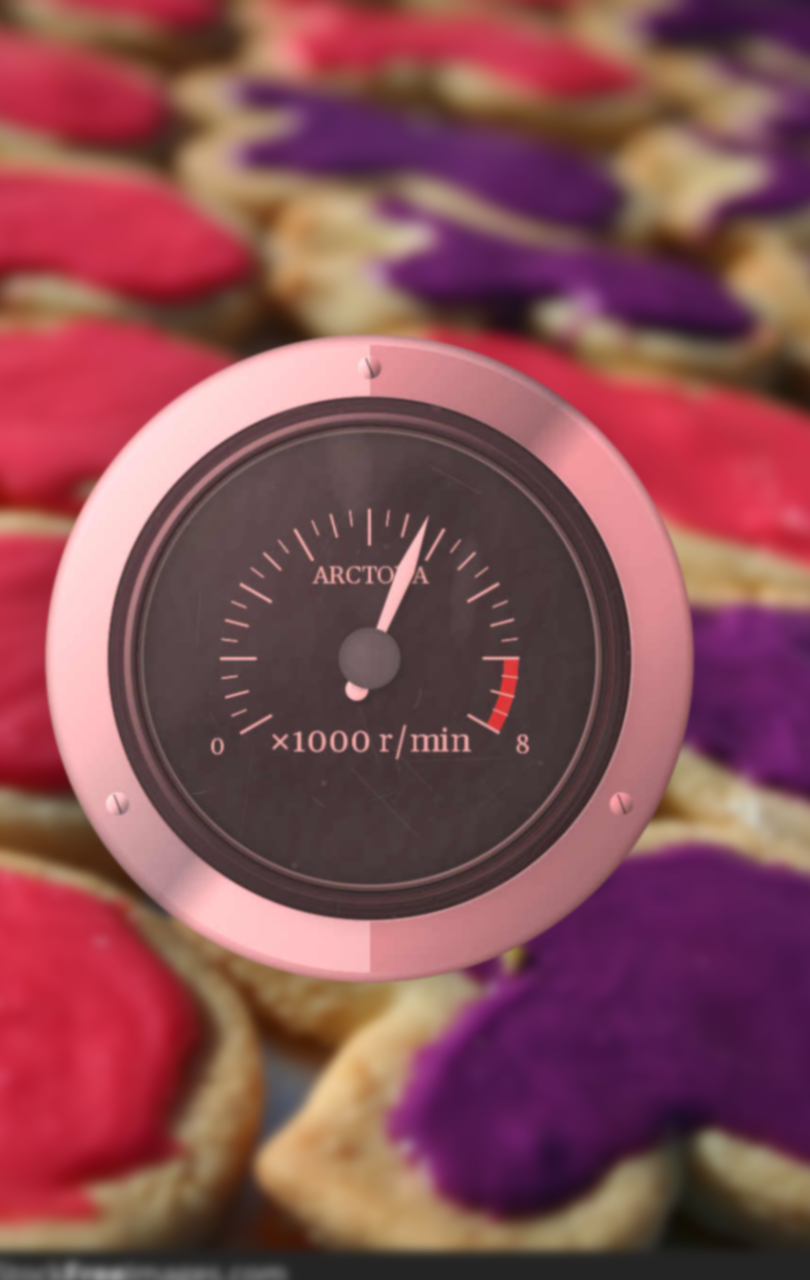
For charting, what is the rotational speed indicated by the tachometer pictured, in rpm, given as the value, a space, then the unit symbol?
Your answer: 4750 rpm
